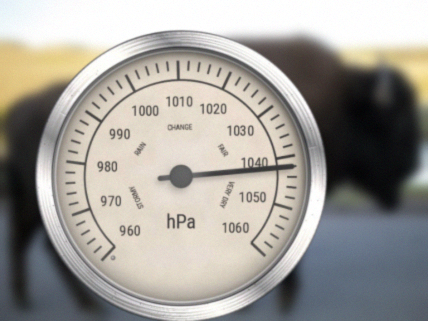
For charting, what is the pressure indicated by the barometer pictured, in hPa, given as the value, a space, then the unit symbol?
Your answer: 1042 hPa
